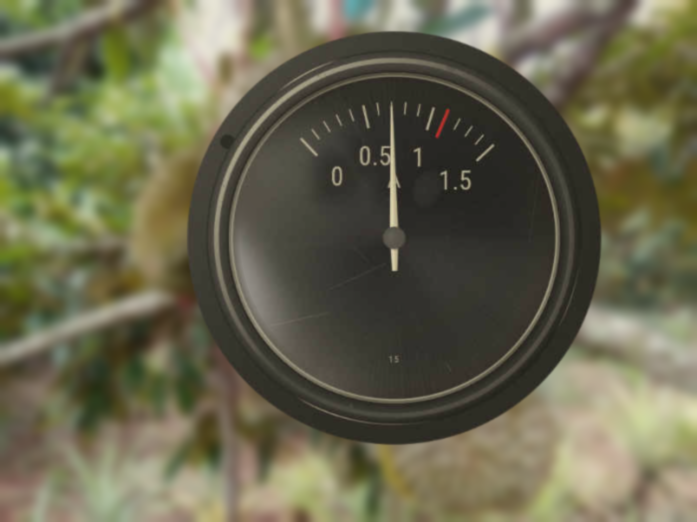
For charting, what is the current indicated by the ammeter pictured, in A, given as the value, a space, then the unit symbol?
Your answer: 0.7 A
